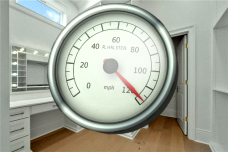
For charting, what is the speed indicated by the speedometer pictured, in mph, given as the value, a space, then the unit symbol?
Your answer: 117.5 mph
